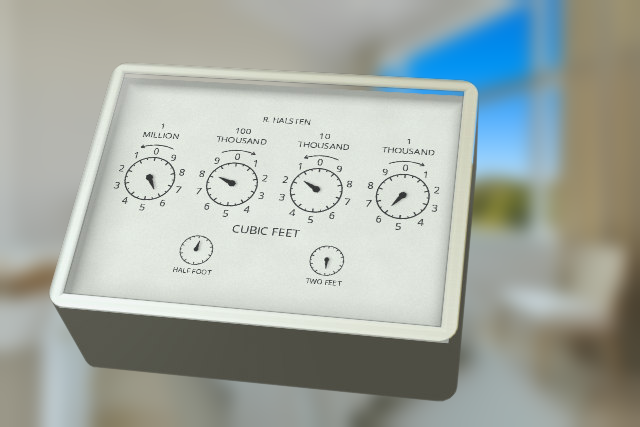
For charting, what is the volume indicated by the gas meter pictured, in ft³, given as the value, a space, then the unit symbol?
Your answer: 581600 ft³
